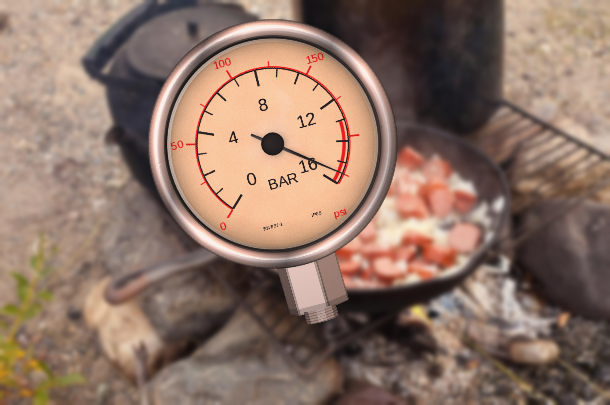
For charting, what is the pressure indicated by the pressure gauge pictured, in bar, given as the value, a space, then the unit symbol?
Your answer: 15.5 bar
